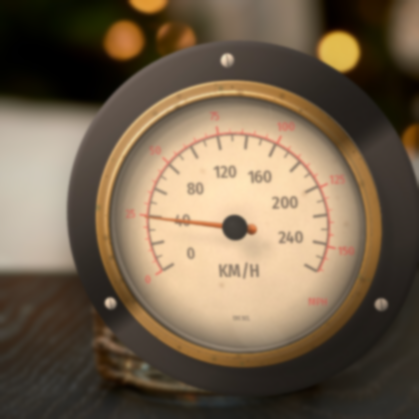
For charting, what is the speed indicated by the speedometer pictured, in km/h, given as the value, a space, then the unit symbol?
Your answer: 40 km/h
